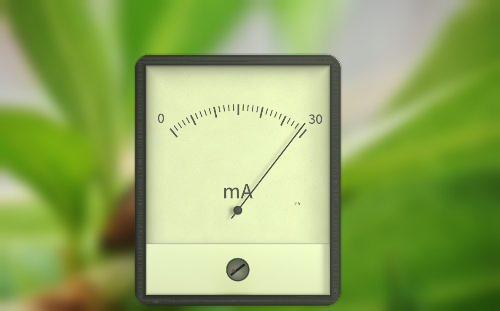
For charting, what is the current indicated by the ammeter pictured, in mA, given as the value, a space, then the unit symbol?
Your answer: 29 mA
